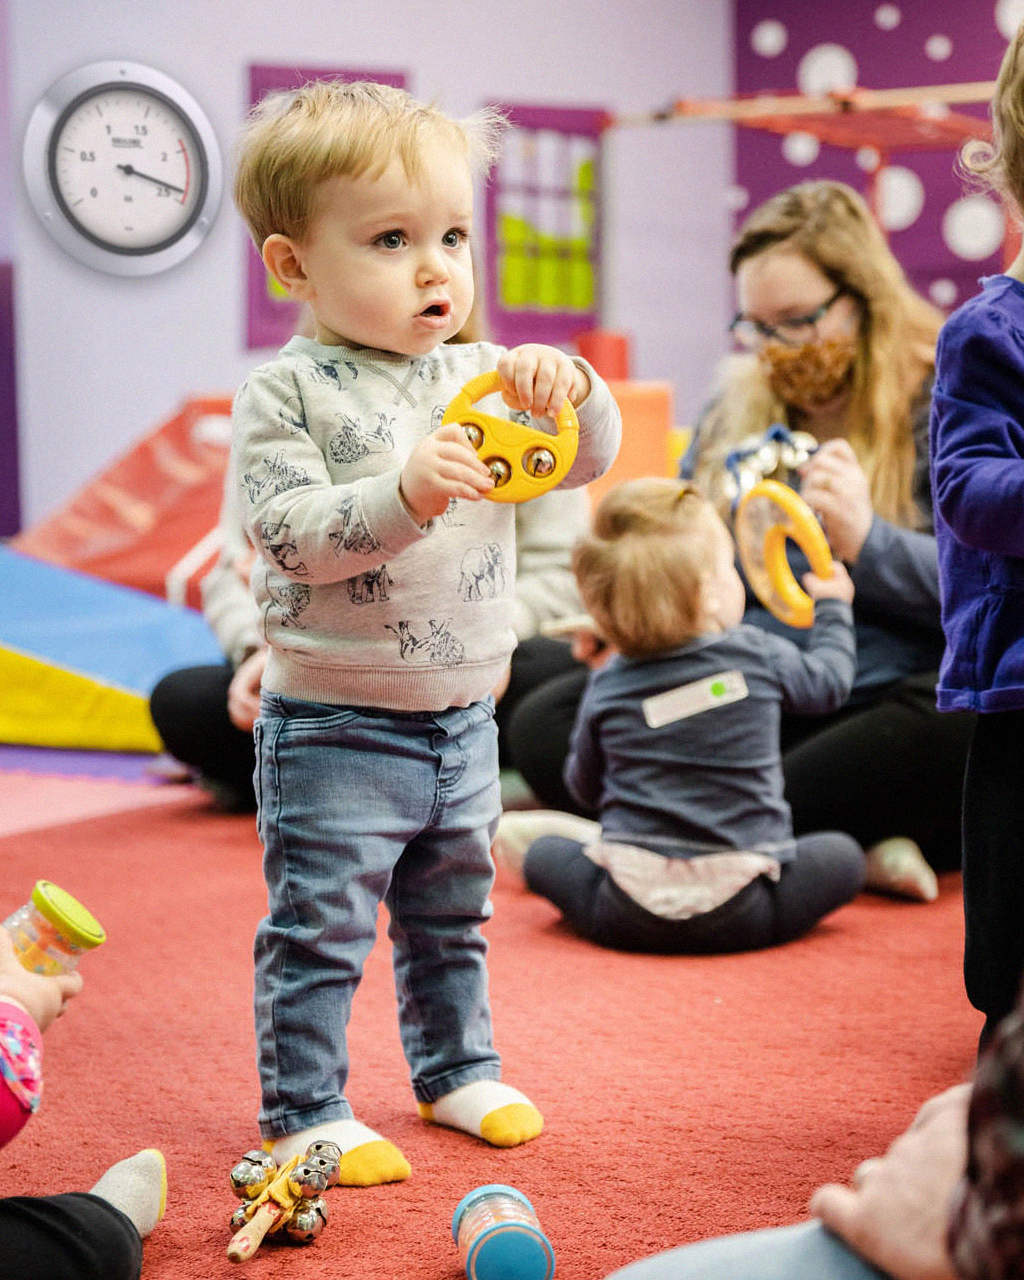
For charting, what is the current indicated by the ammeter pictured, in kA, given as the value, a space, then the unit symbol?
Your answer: 2.4 kA
